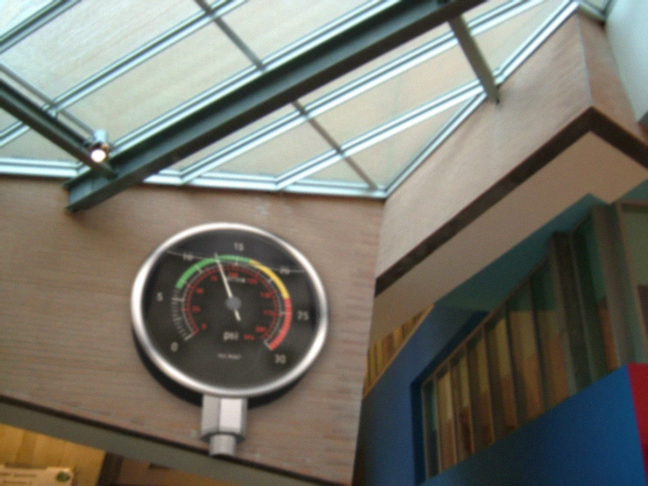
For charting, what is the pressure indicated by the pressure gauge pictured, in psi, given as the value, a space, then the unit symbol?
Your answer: 12.5 psi
